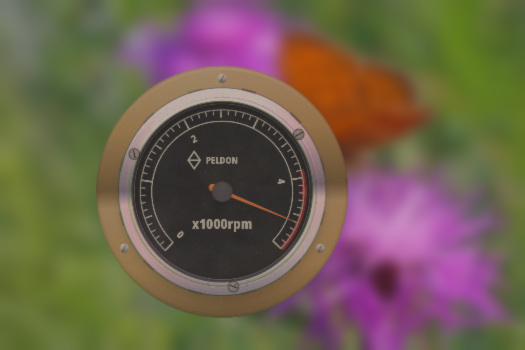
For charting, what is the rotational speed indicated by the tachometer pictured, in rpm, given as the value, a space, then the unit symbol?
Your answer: 4600 rpm
